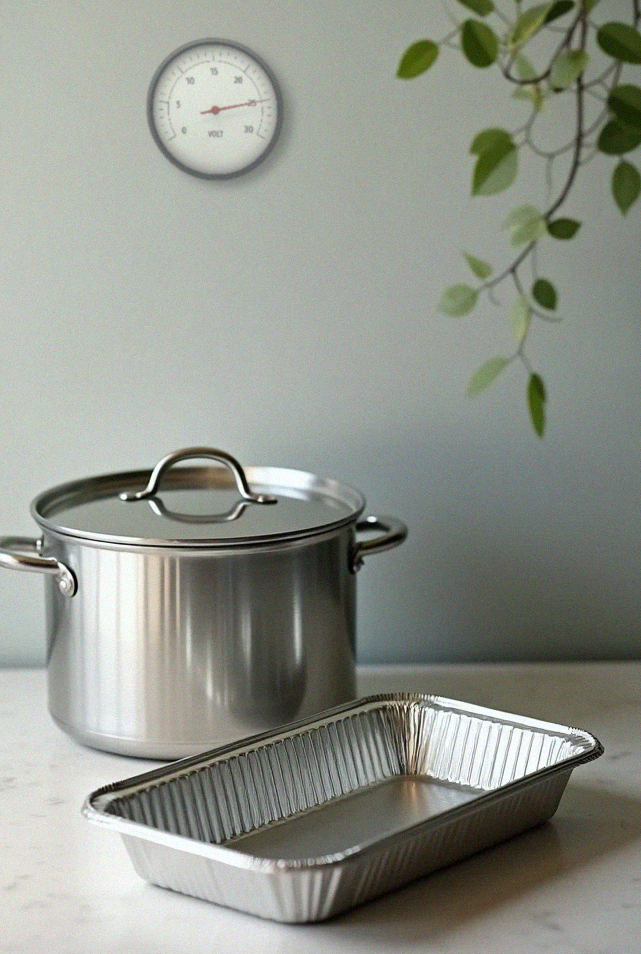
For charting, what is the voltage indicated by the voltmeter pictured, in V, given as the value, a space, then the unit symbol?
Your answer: 25 V
